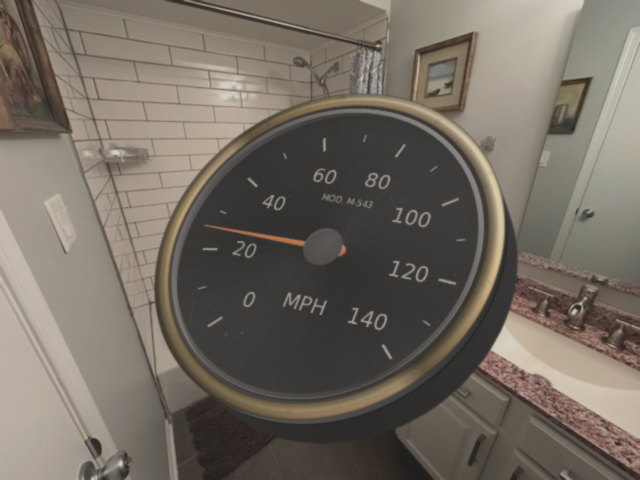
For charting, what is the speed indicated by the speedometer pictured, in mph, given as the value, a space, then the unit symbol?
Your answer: 25 mph
